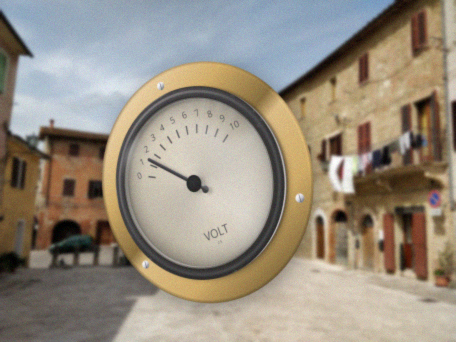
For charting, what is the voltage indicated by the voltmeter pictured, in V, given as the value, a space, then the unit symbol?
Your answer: 1.5 V
